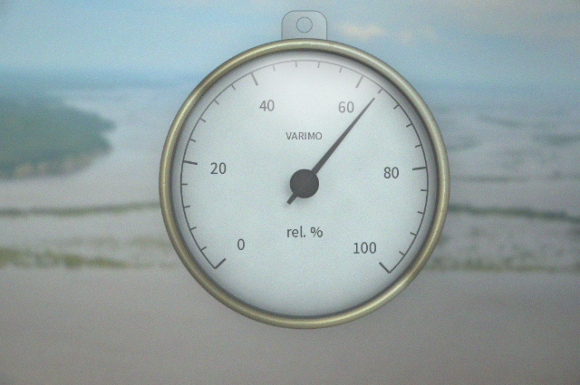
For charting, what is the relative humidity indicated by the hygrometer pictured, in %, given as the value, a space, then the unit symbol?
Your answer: 64 %
